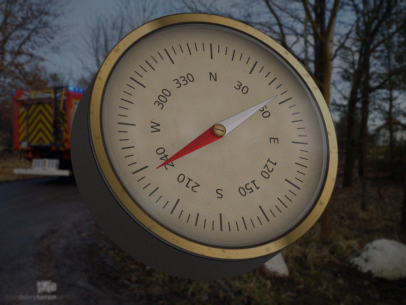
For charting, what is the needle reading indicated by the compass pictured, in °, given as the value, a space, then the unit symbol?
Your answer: 235 °
